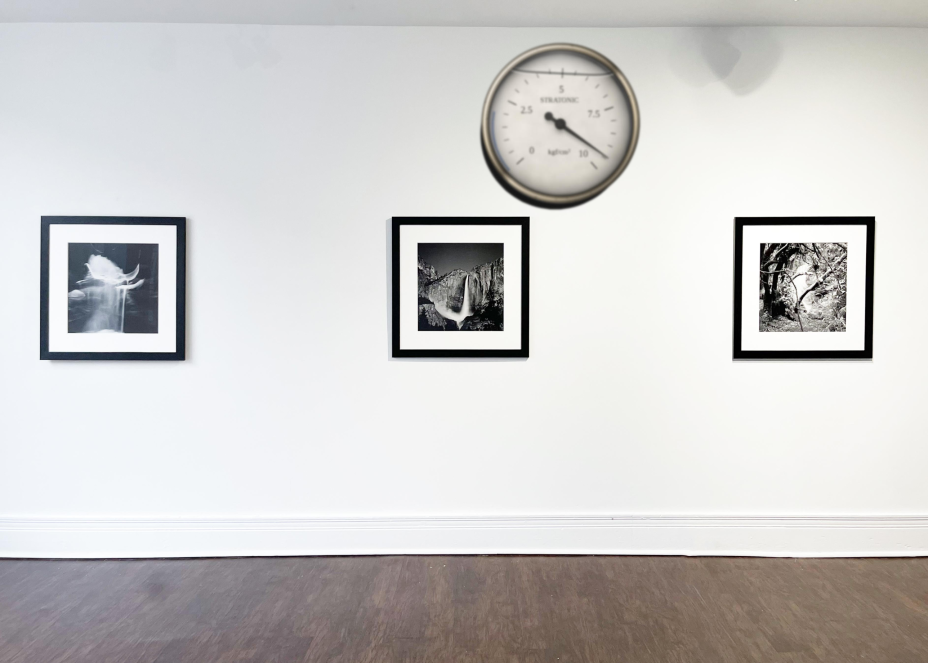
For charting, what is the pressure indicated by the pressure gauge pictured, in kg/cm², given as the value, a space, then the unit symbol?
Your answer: 9.5 kg/cm²
